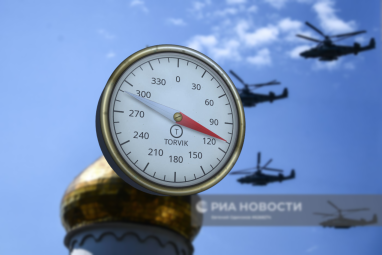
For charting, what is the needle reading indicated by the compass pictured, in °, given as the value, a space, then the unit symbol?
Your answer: 110 °
